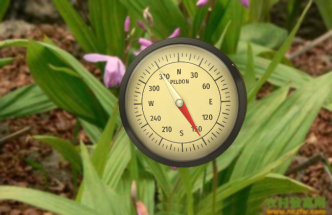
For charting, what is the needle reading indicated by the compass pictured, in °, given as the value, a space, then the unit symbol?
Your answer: 150 °
